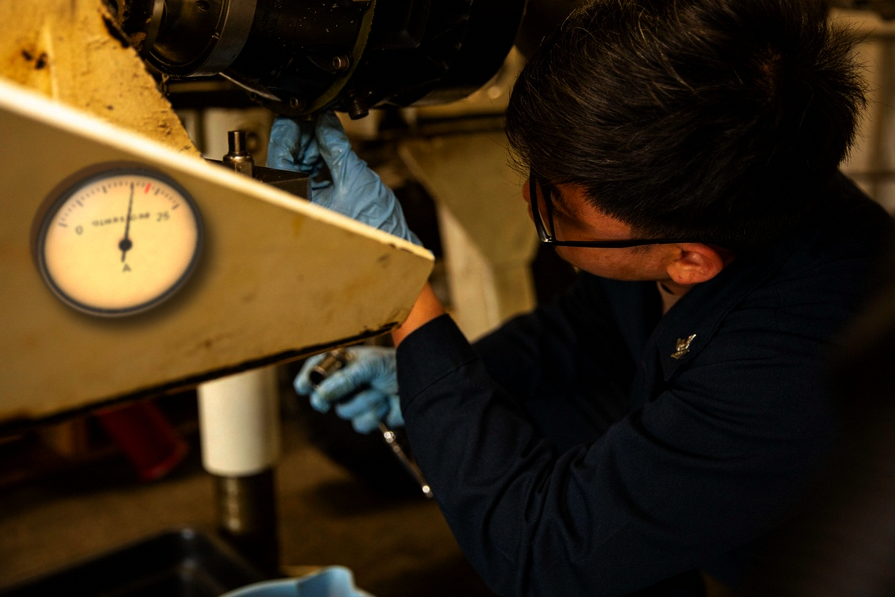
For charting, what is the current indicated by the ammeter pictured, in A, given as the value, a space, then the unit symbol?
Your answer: 15 A
